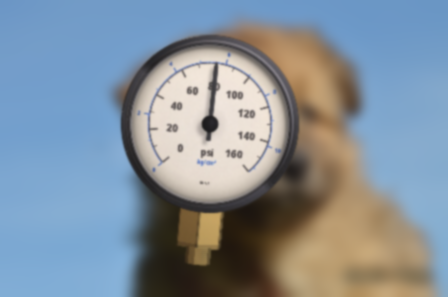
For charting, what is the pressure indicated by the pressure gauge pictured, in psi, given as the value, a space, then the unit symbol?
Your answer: 80 psi
